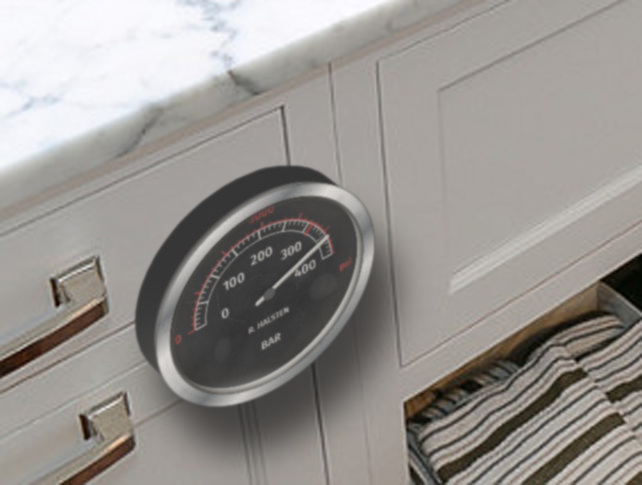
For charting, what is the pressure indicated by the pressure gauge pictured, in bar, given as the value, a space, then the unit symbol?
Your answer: 350 bar
